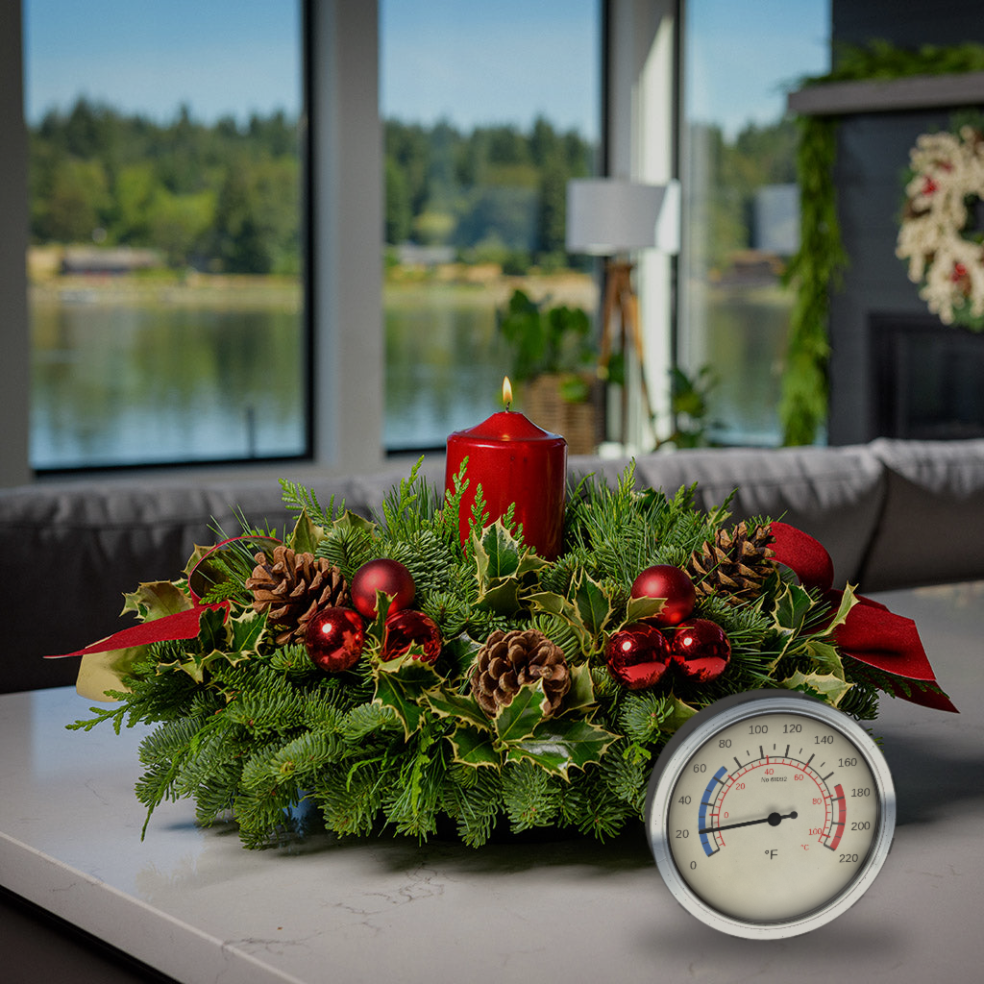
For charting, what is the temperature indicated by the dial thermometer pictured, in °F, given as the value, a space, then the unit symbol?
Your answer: 20 °F
